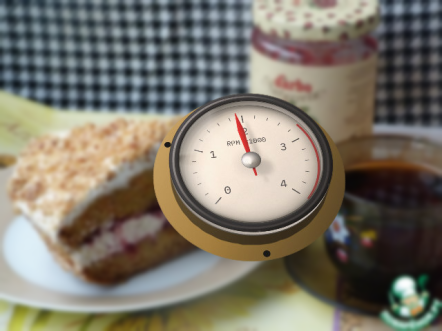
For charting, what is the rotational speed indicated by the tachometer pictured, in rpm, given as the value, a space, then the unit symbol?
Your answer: 1900 rpm
